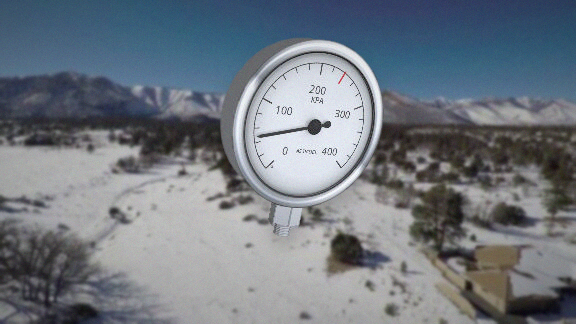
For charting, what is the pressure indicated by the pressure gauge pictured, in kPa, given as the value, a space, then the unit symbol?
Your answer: 50 kPa
